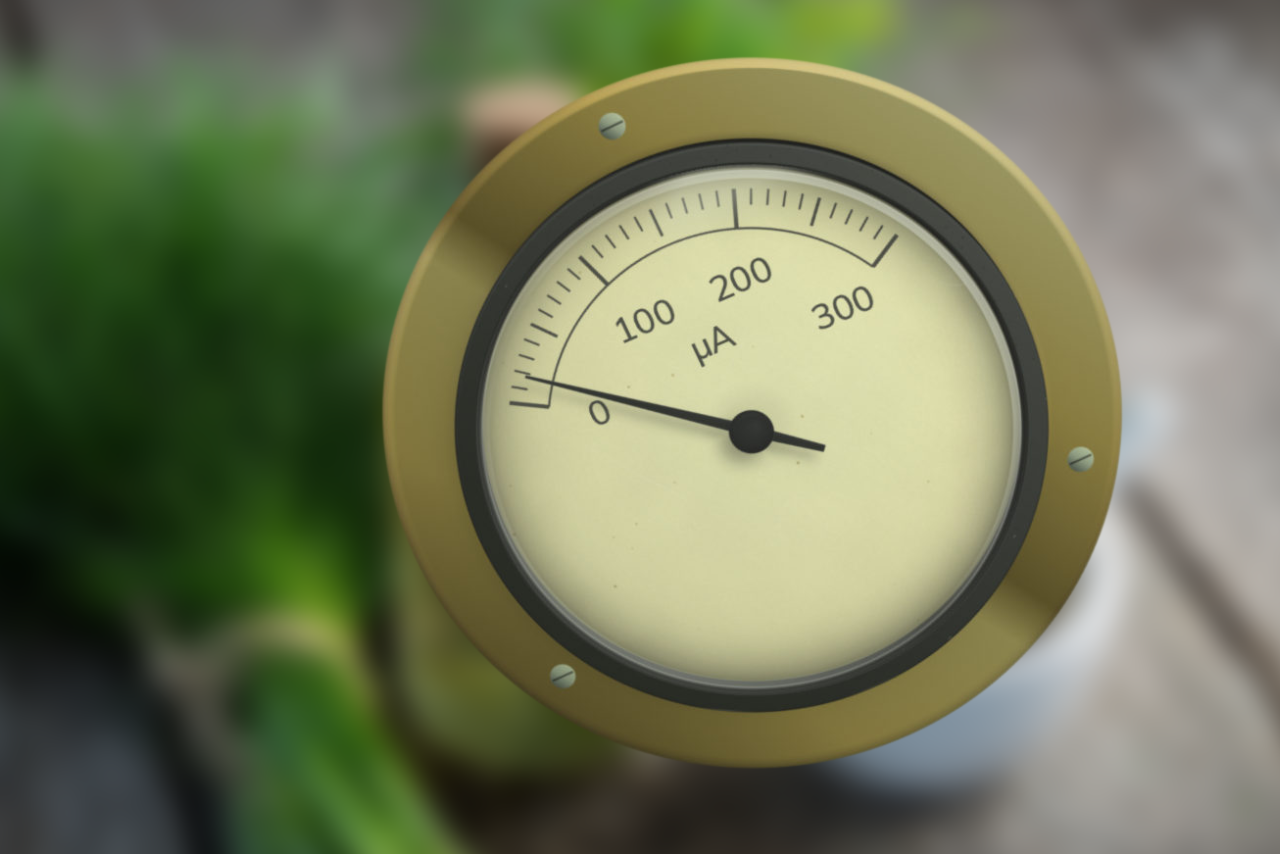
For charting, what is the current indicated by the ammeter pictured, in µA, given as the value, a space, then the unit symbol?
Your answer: 20 µA
